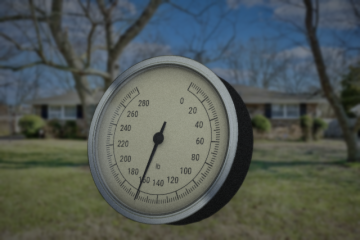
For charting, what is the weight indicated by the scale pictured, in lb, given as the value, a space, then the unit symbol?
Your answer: 160 lb
